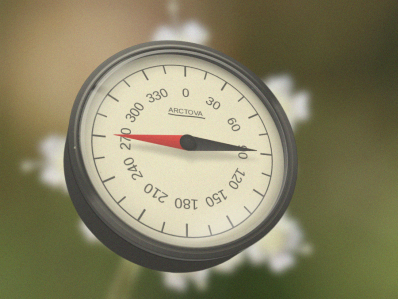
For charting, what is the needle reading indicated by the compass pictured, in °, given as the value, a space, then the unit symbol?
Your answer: 270 °
